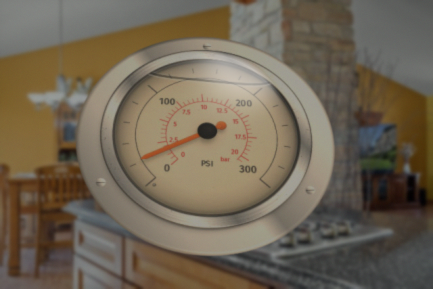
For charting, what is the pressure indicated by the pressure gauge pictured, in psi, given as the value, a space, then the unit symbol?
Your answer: 20 psi
